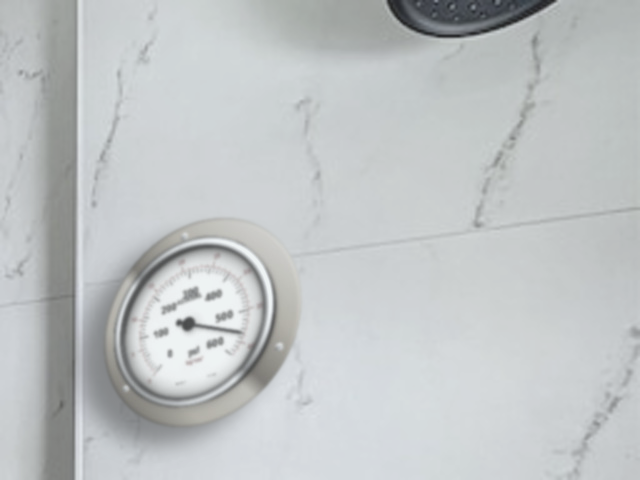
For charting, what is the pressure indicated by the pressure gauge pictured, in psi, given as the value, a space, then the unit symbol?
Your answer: 550 psi
